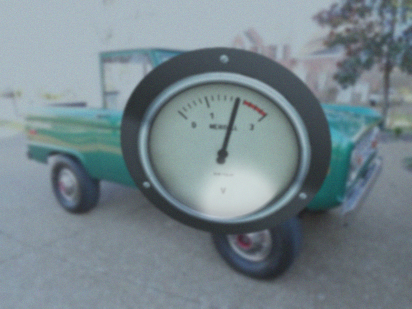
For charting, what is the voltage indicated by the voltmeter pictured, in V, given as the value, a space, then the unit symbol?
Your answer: 2 V
